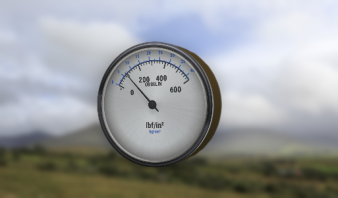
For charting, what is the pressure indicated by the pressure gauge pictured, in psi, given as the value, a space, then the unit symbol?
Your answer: 100 psi
